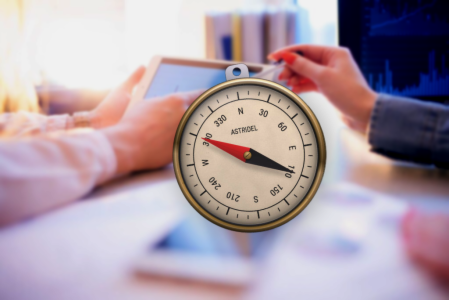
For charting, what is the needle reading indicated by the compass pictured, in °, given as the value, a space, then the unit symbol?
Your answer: 300 °
